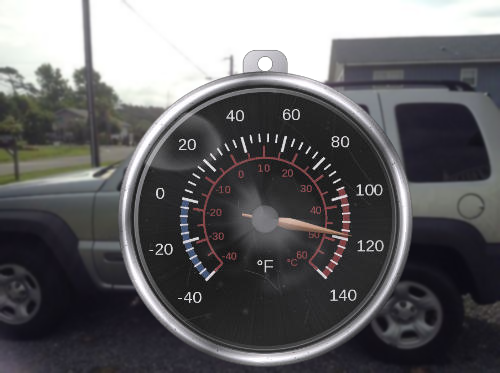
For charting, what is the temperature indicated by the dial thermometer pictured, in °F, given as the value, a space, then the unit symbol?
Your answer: 118 °F
